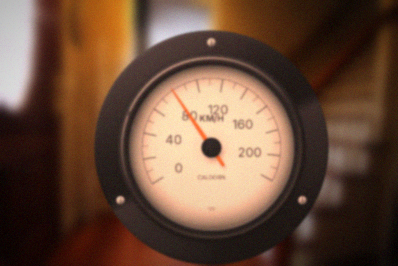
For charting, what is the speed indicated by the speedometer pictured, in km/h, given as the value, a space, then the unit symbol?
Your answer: 80 km/h
